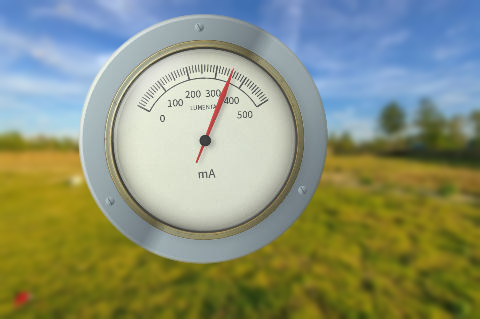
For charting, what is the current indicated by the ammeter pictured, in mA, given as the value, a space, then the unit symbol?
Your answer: 350 mA
